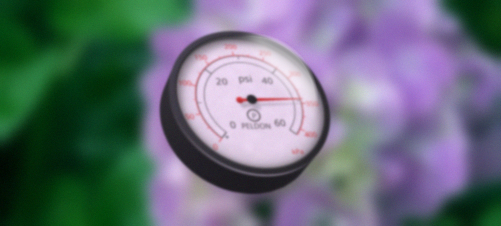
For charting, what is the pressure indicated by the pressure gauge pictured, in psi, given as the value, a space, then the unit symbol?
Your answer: 50 psi
